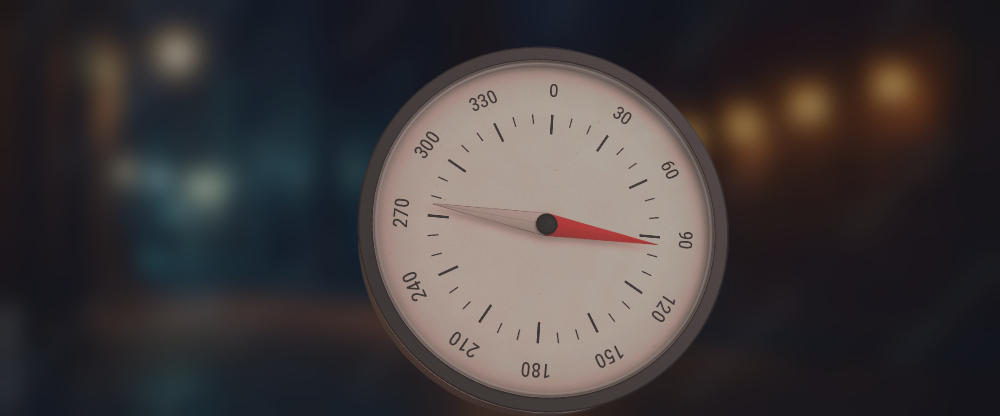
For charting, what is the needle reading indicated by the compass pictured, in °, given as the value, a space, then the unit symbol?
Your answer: 95 °
